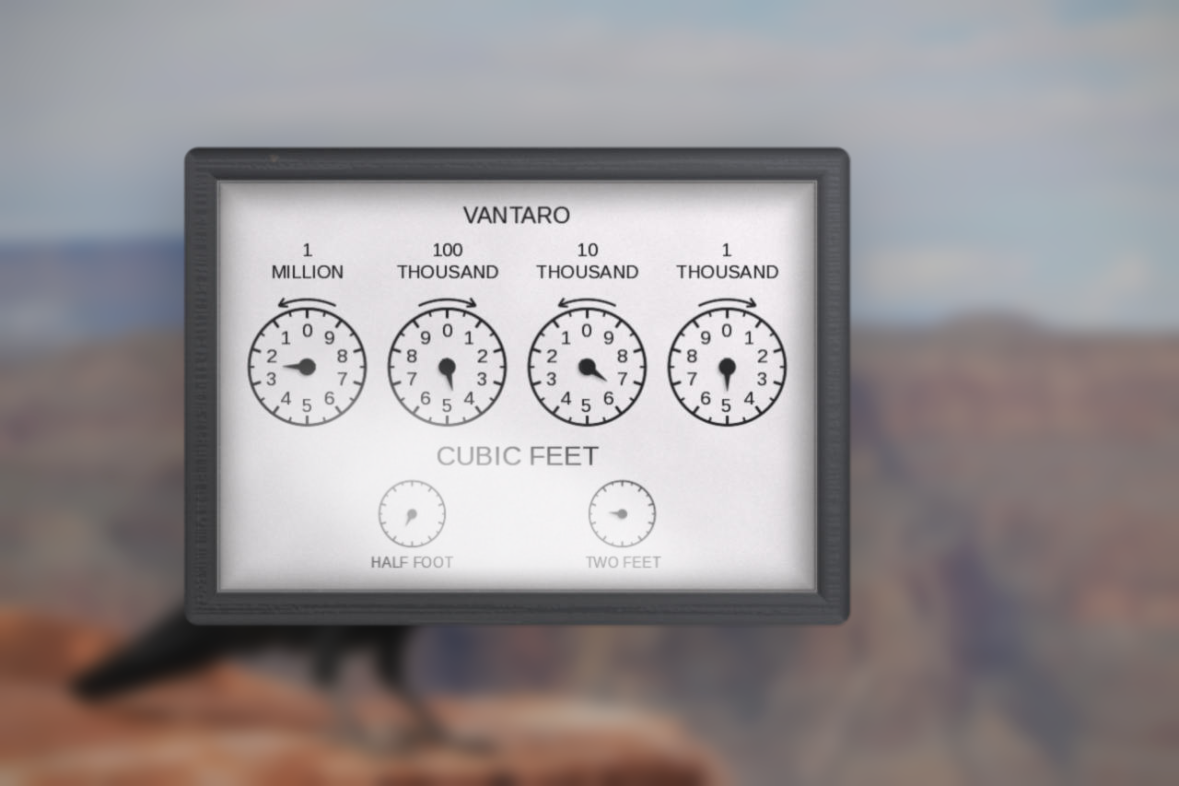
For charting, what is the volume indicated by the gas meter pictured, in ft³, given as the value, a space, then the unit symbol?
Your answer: 246500 ft³
